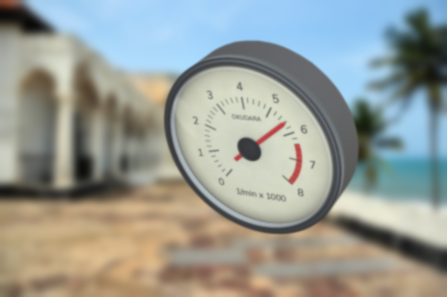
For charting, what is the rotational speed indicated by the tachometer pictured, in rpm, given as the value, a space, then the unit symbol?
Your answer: 5600 rpm
